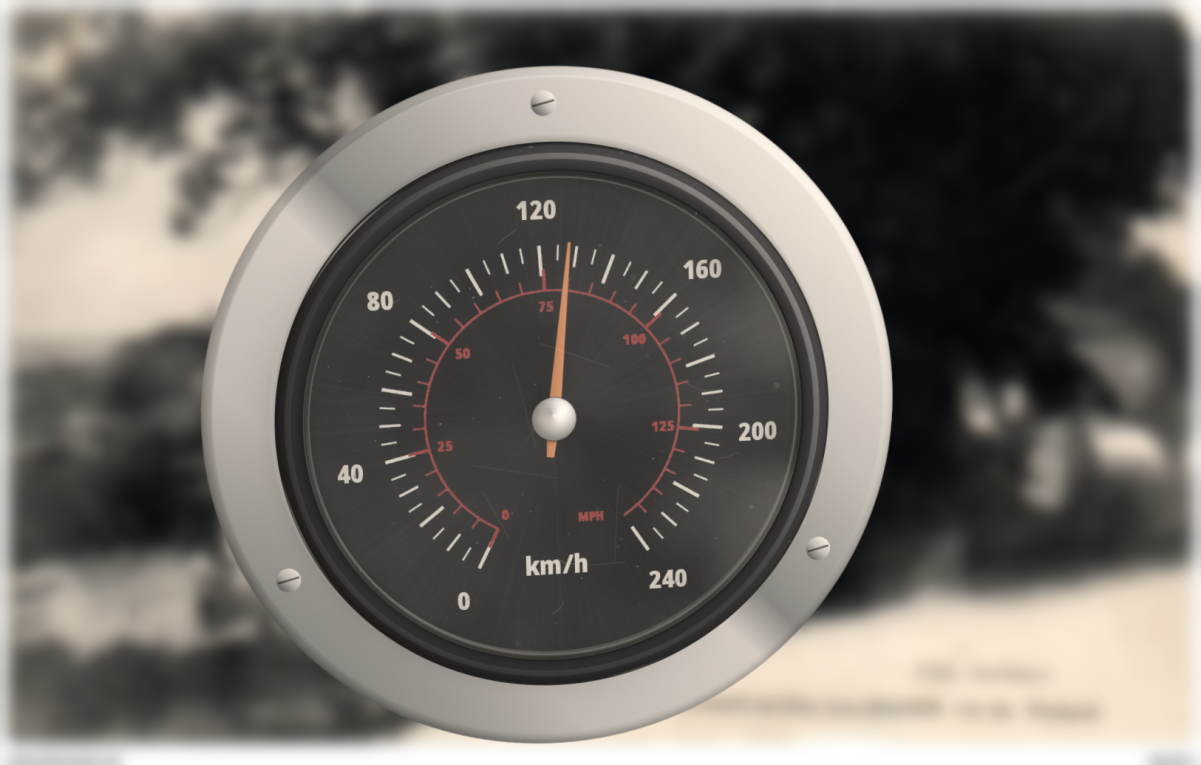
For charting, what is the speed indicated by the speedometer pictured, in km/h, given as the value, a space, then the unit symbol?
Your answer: 127.5 km/h
